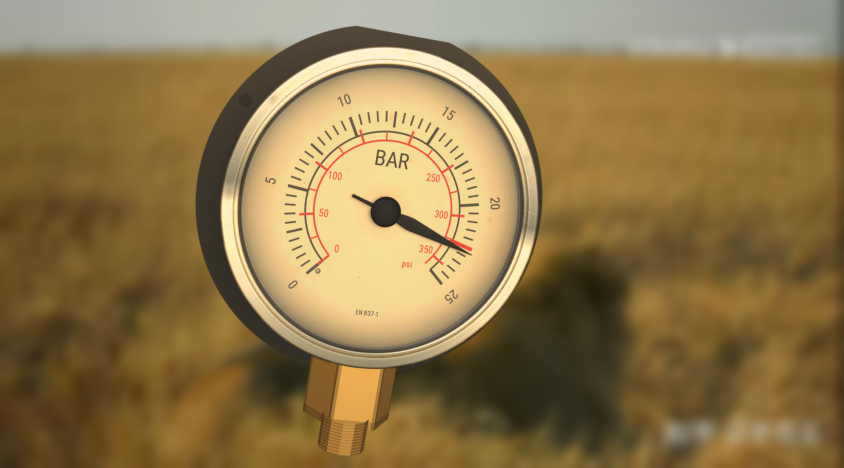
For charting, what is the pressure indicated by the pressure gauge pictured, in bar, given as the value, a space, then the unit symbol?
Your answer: 22.75 bar
